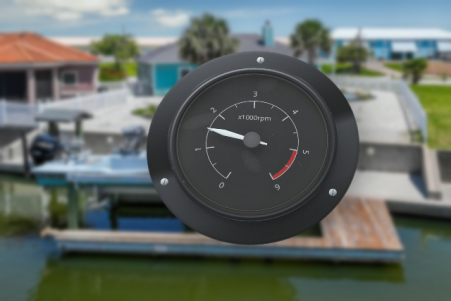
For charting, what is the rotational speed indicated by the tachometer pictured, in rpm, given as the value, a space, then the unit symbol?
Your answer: 1500 rpm
